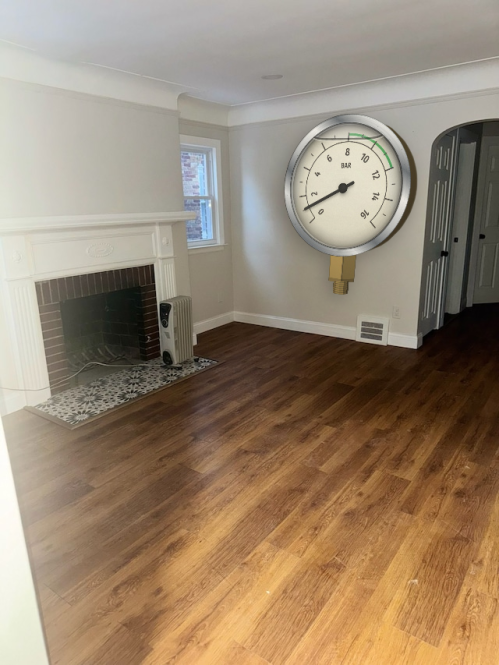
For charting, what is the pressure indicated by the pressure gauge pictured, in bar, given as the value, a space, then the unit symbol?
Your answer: 1 bar
